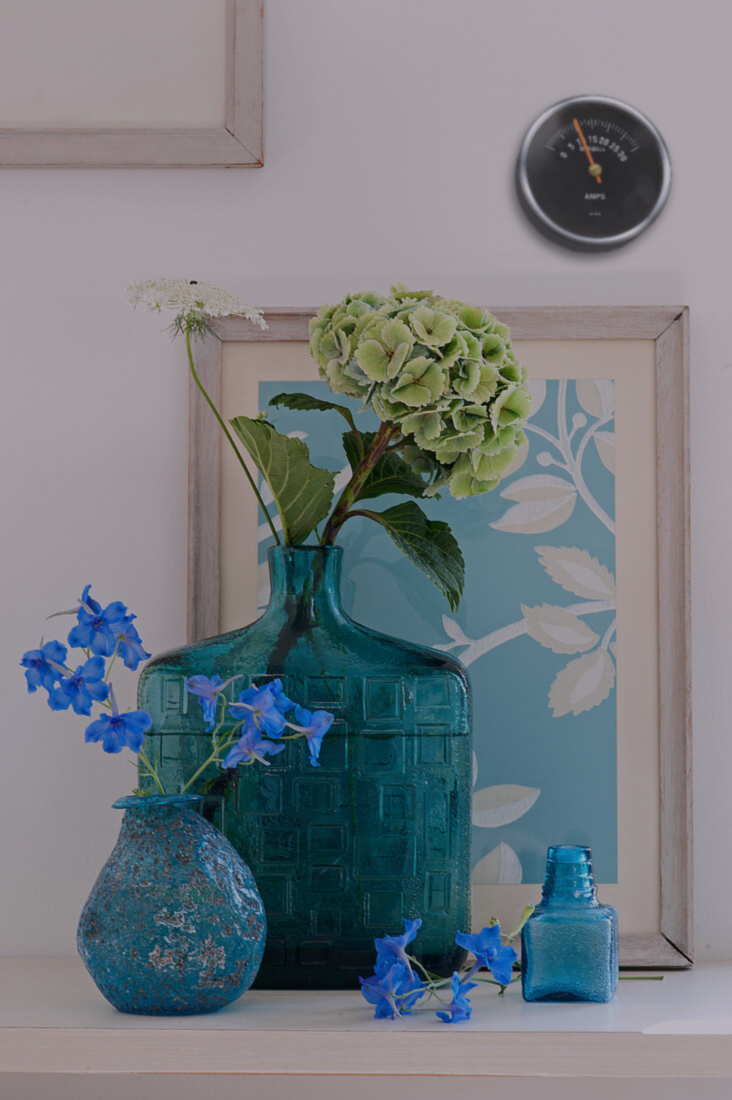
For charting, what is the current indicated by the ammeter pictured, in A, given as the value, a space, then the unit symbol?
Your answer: 10 A
